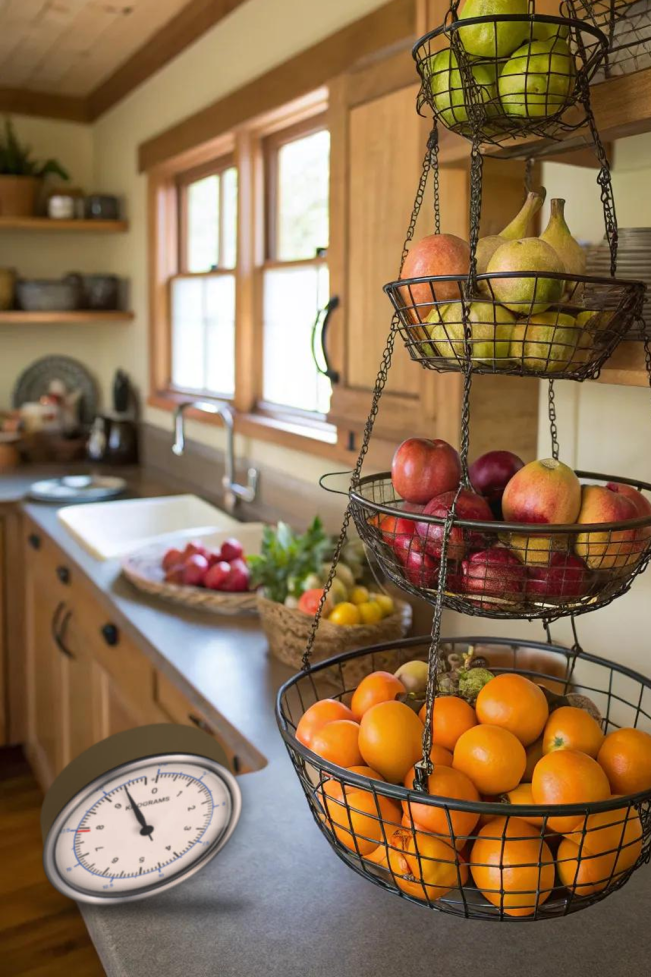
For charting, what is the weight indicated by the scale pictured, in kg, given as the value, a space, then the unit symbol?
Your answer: 9.5 kg
